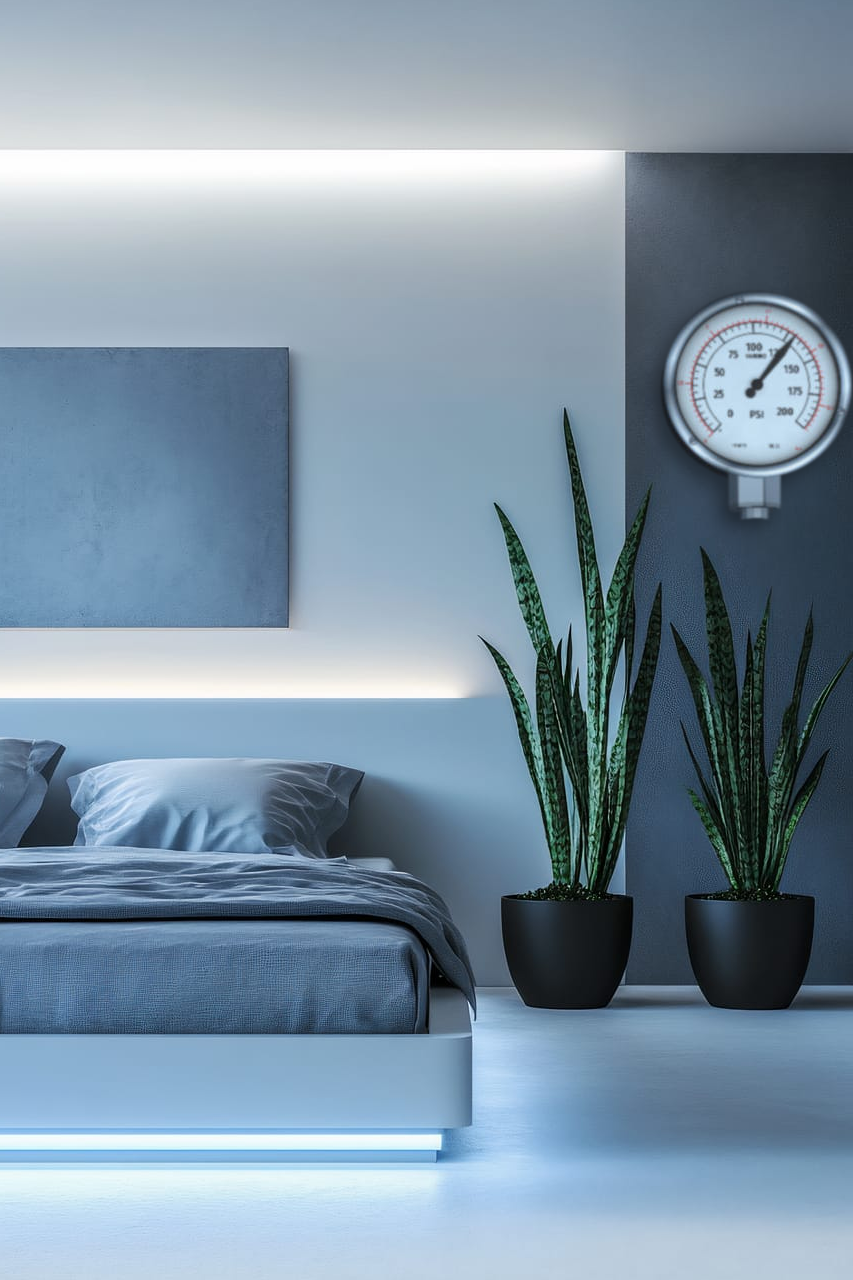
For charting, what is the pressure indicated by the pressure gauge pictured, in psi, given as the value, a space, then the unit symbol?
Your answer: 130 psi
